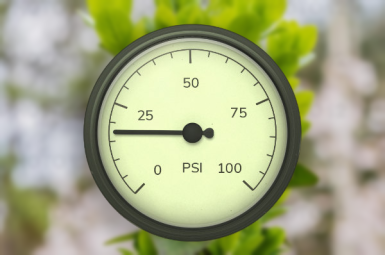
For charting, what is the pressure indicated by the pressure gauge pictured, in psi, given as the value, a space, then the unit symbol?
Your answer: 17.5 psi
